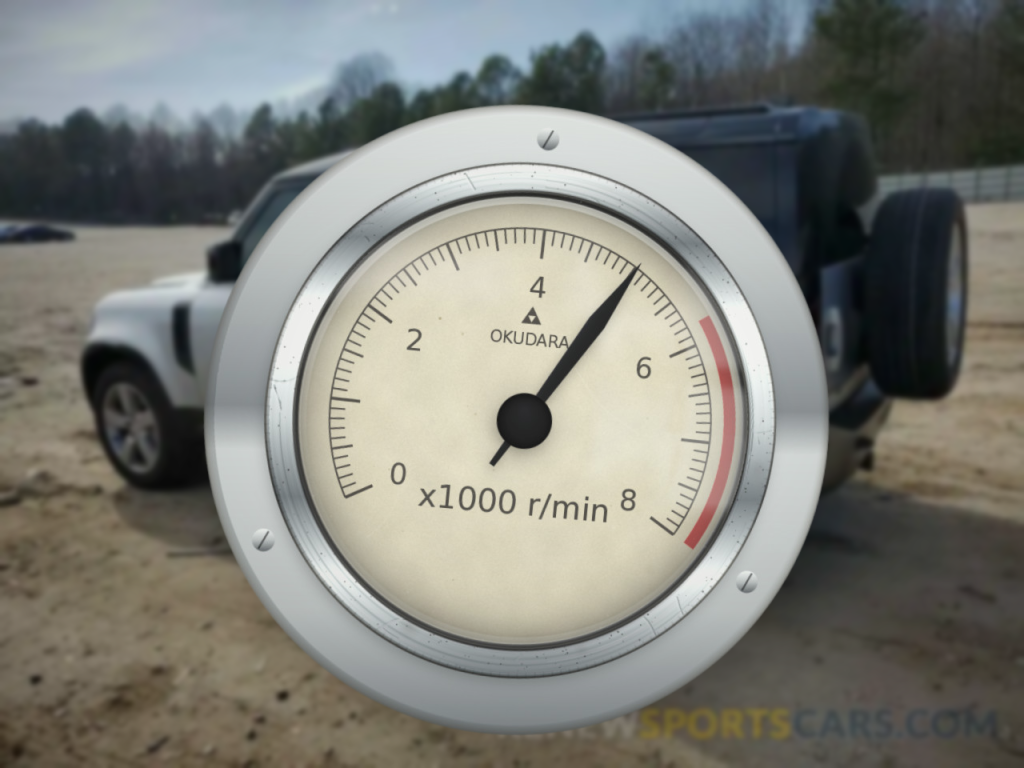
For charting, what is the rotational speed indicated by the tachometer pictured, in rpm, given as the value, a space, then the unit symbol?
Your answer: 5000 rpm
